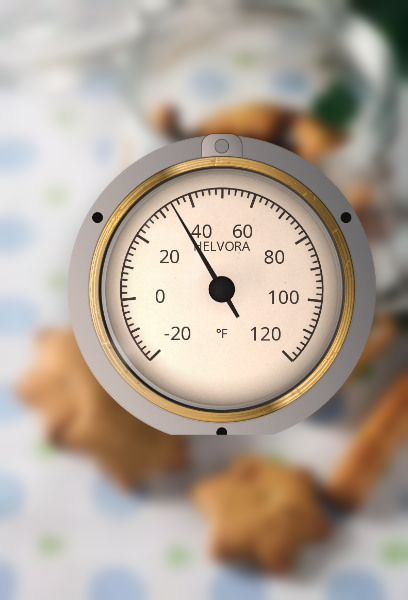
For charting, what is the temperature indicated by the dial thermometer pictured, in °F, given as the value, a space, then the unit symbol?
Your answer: 34 °F
